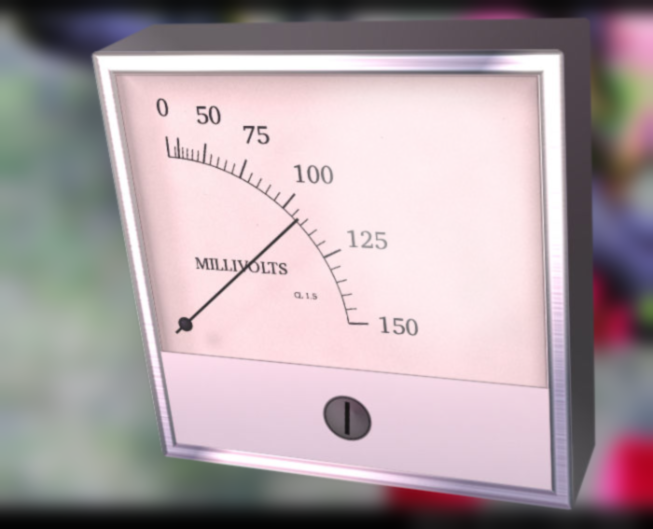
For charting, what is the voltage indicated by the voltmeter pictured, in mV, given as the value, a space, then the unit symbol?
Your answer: 107.5 mV
